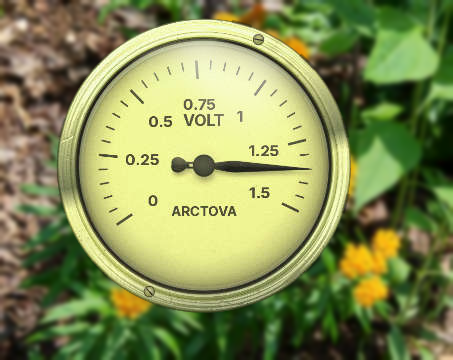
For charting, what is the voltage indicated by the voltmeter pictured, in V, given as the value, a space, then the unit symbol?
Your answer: 1.35 V
